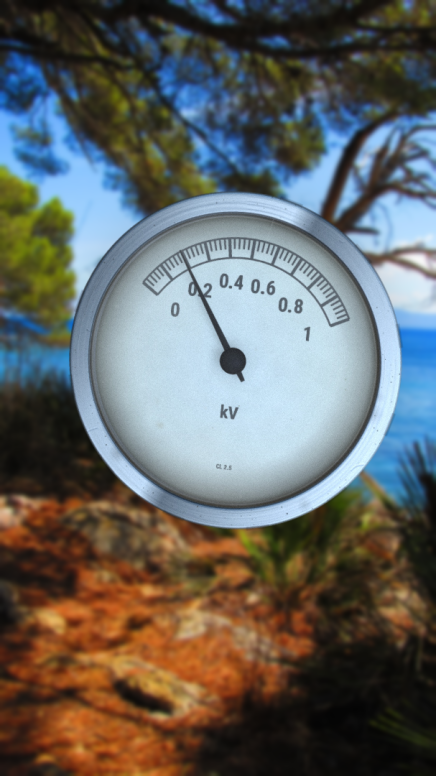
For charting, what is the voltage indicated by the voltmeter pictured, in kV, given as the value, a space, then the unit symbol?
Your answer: 0.2 kV
